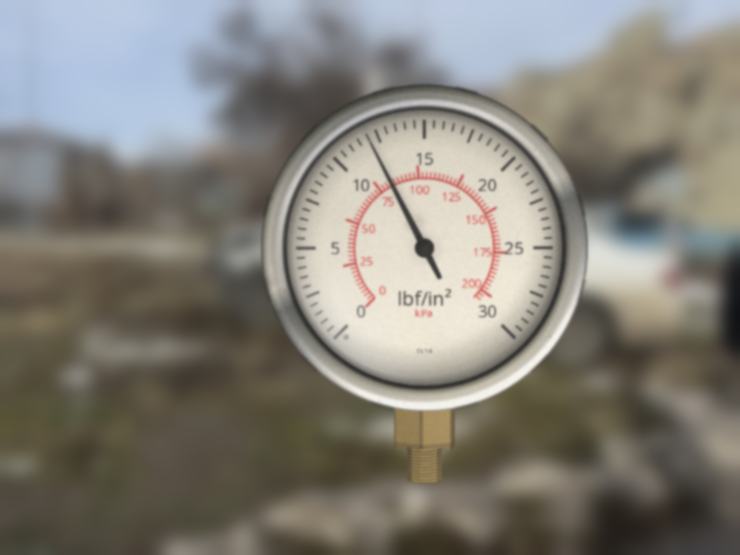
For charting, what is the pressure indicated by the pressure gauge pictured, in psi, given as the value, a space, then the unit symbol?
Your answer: 12 psi
